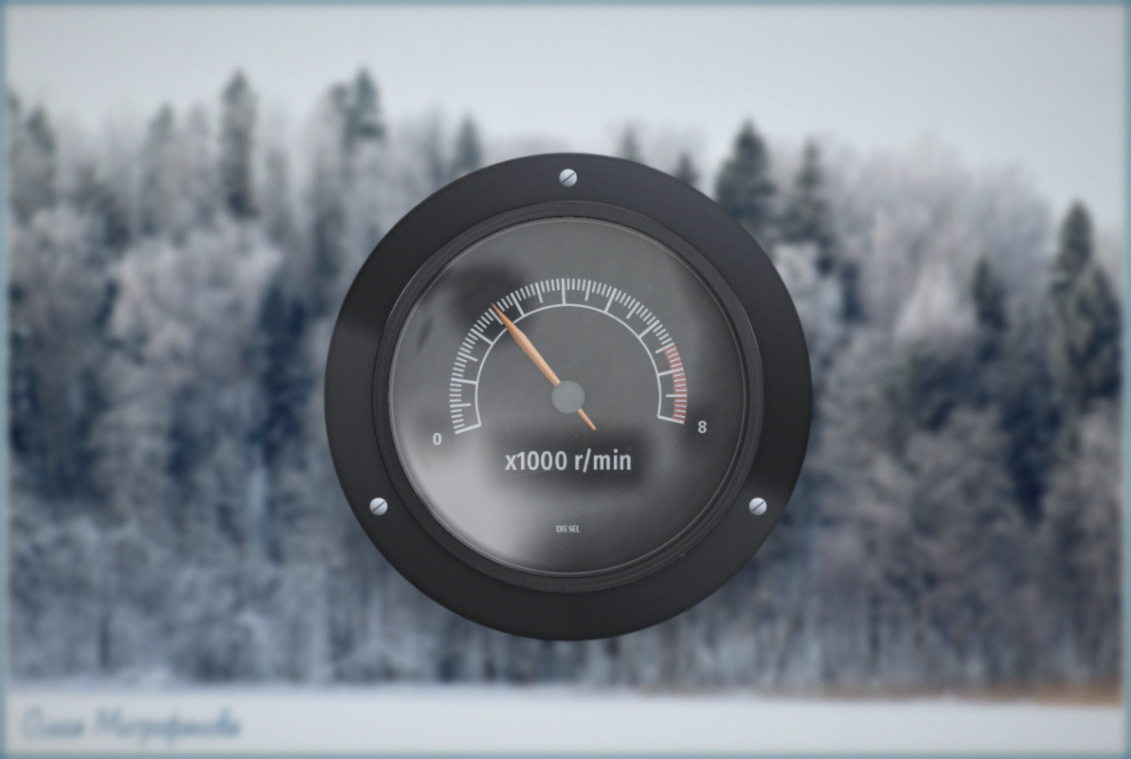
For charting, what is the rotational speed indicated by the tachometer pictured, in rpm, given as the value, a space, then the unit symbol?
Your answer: 2600 rpm
